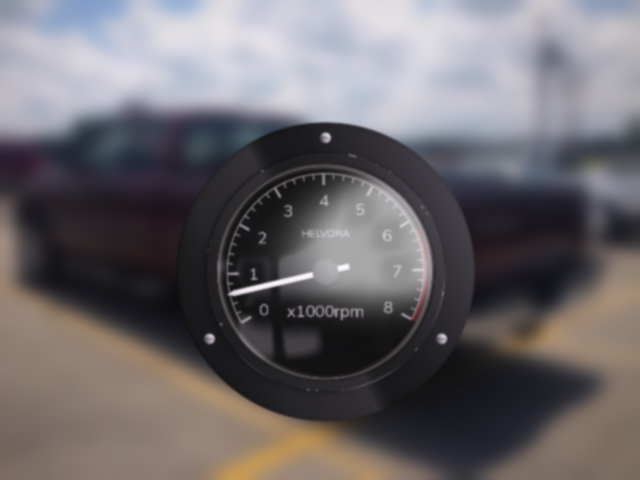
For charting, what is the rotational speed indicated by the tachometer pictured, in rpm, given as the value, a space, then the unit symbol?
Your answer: 600 rpm
